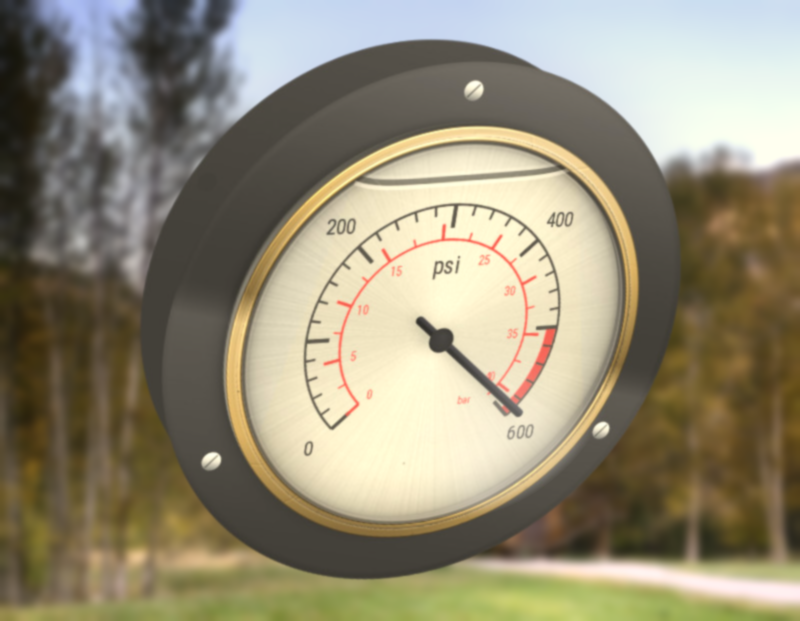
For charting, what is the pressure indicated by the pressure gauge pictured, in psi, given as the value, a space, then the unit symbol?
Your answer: 590 psi
